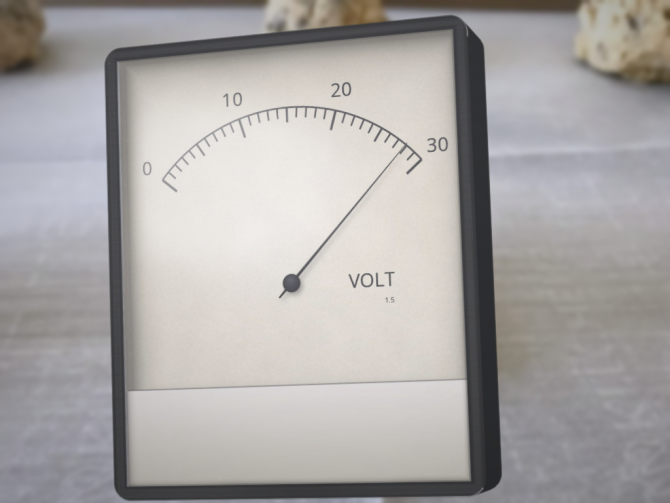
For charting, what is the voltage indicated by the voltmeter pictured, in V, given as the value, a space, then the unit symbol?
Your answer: 28 V
